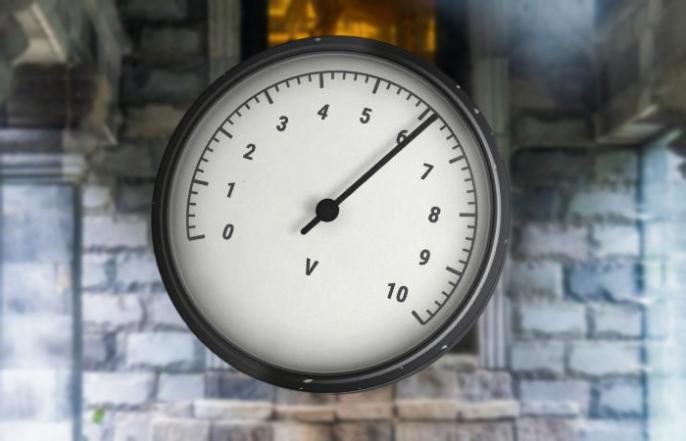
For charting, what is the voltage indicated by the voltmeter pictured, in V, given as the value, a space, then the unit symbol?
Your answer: 6.2 V
